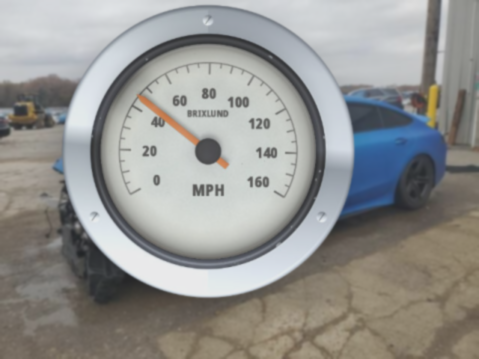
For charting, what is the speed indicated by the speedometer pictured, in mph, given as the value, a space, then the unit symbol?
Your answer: 45 mph
